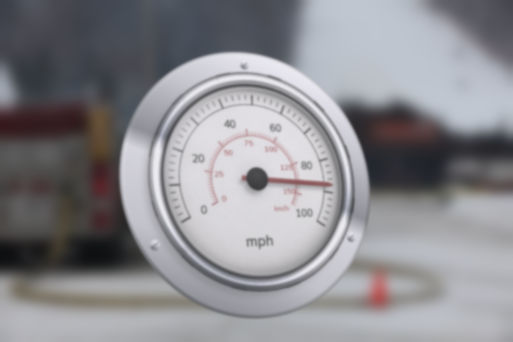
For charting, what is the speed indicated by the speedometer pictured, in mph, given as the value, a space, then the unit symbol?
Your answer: 88 mph
